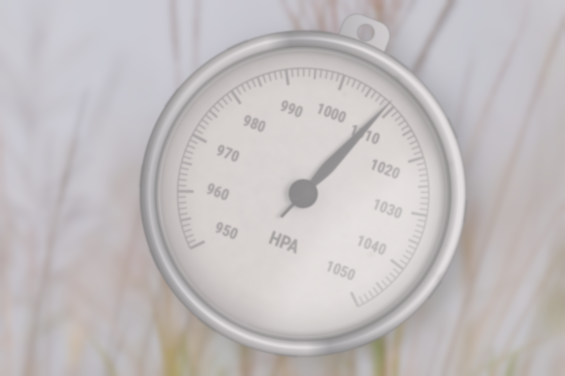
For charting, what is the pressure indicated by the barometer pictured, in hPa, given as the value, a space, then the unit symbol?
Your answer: 1009 hPa
